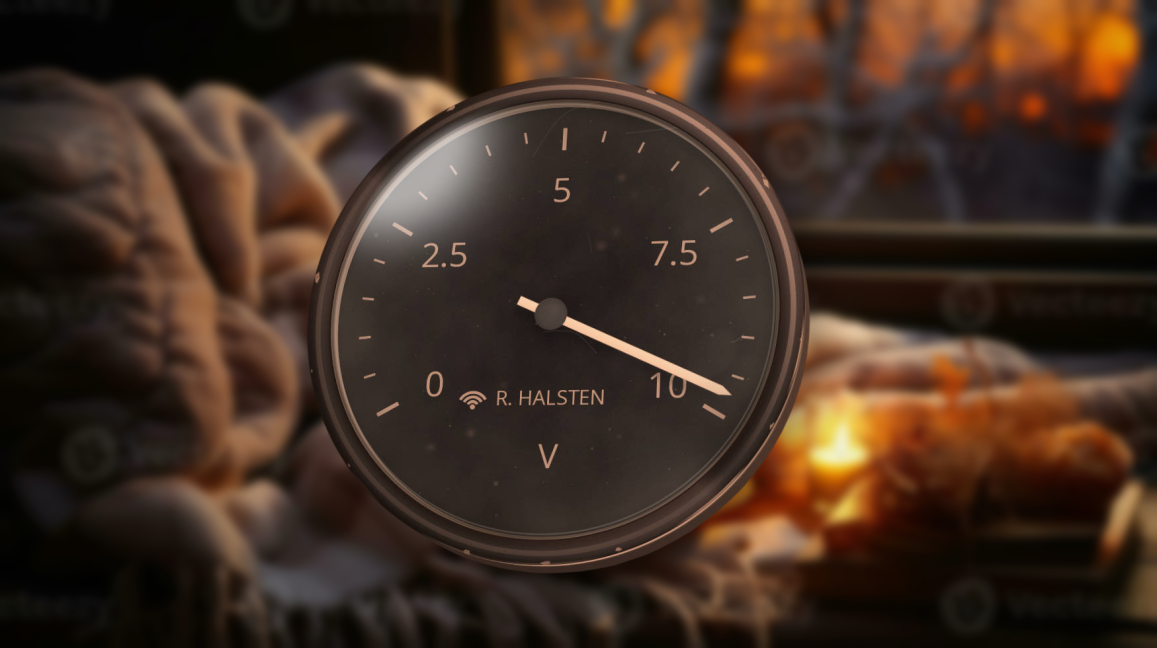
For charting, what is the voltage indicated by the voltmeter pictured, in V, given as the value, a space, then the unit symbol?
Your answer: 9.75 V
